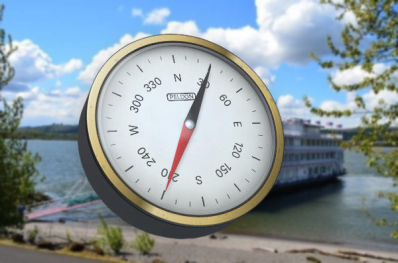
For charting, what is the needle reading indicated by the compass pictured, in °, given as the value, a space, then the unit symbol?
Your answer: 210 °
